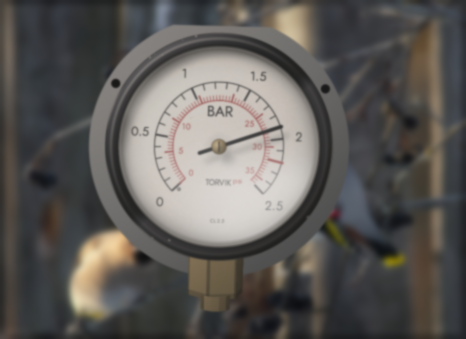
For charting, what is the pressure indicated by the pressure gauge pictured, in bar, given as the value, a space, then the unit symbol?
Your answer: 1.9 bar
